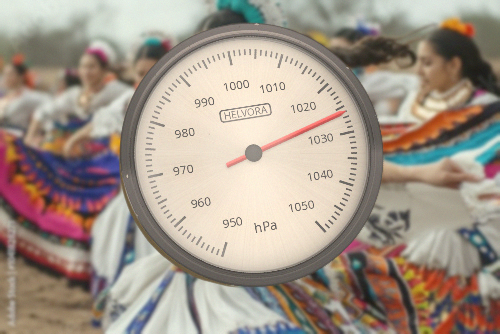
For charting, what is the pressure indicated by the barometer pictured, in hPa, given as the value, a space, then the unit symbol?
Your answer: 1026 hPa
